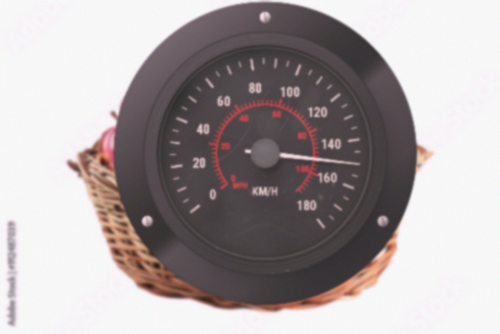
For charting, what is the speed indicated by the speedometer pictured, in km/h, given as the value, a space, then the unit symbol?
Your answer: 150 km/h
